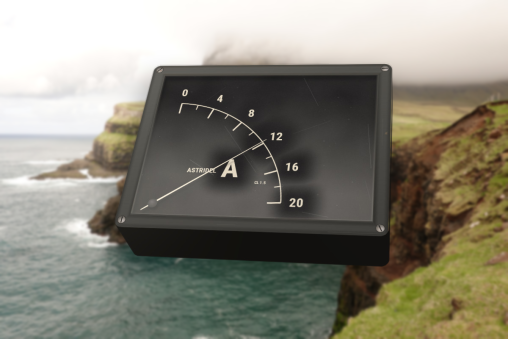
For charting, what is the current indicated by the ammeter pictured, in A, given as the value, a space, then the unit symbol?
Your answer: 12 A
